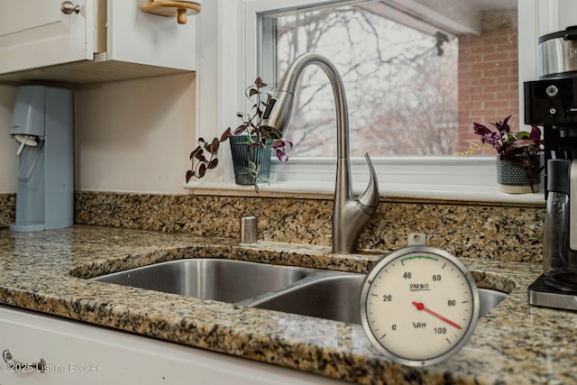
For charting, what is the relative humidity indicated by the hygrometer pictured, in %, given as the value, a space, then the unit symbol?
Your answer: 92 %
